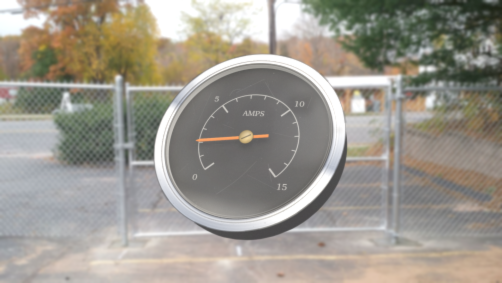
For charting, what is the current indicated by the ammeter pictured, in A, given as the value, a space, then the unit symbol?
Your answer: 2 A
